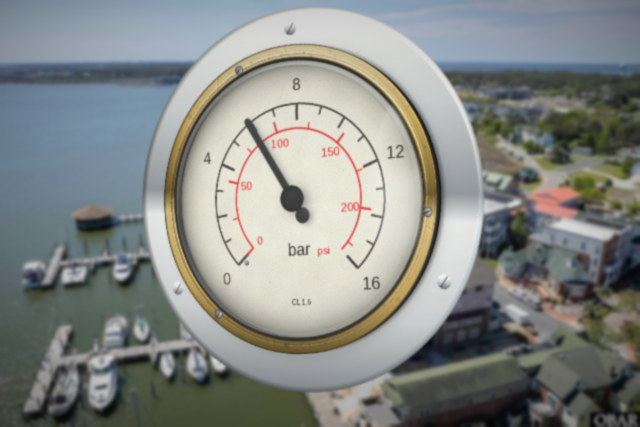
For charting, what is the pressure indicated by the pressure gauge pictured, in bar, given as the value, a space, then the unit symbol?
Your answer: 6 bar
